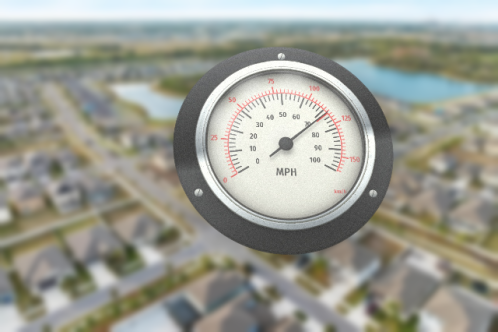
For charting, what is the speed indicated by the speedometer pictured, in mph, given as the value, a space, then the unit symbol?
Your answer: 72 mph
